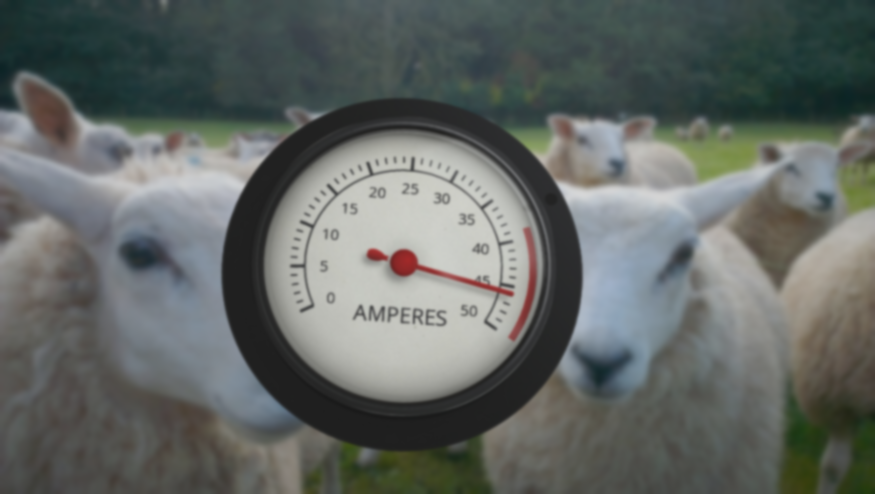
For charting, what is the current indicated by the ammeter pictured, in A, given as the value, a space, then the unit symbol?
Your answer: 46 A
